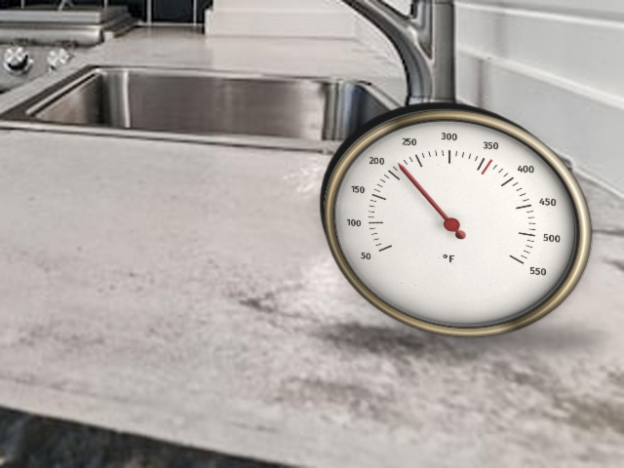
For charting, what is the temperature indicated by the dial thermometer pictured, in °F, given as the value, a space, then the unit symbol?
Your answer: 220 °F
